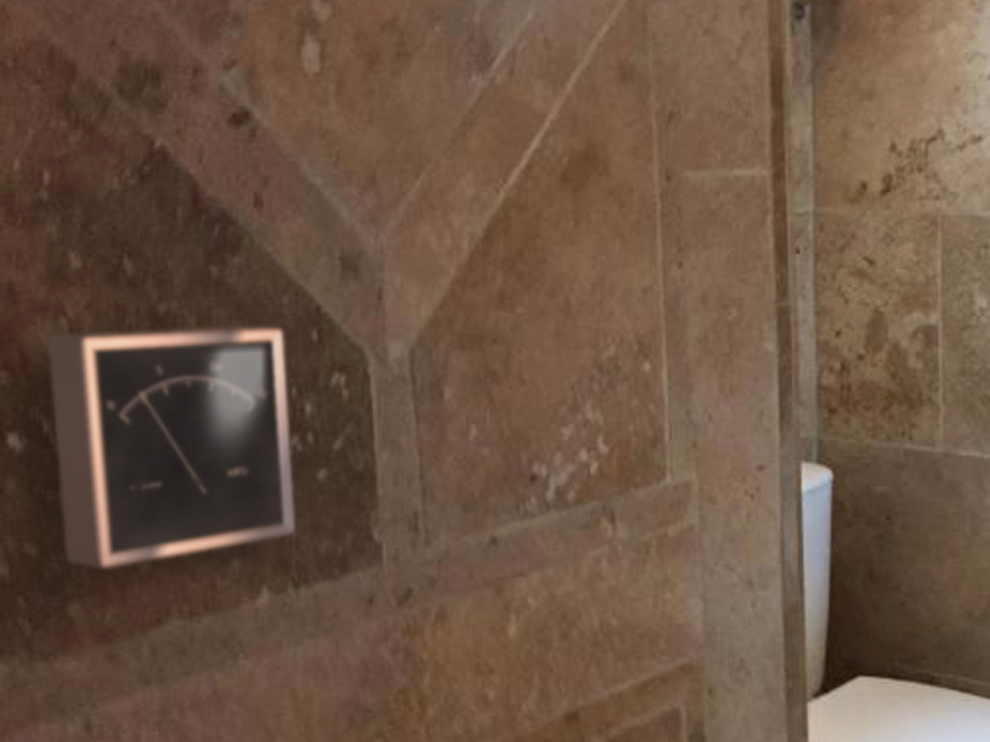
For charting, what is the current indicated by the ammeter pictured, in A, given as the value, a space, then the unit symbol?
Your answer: 2.5 A
